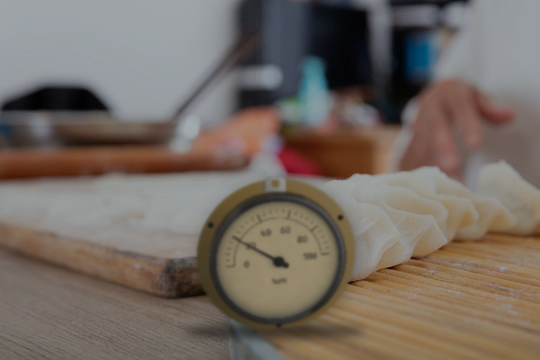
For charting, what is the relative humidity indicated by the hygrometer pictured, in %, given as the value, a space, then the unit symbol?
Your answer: 20 %
